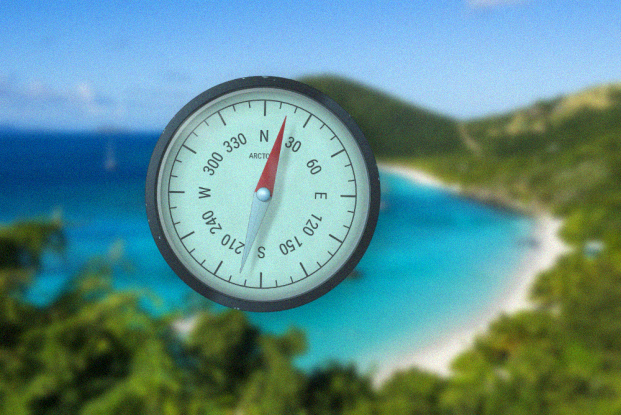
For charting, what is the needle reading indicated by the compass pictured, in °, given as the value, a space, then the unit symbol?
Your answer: 15 °
